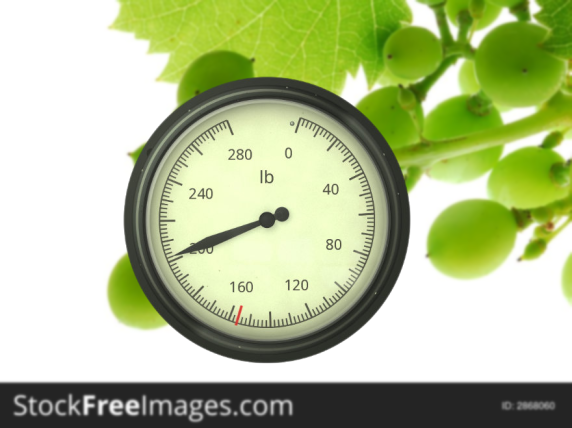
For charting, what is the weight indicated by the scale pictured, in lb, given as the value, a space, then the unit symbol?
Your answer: 202 lb
